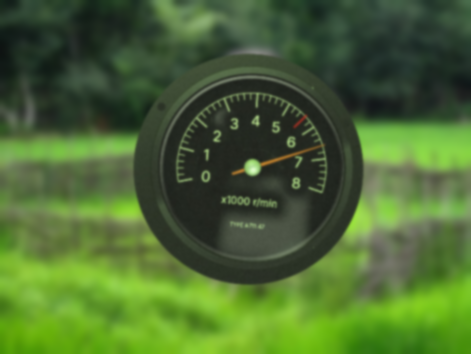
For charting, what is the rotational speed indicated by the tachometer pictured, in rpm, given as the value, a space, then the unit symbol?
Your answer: 6600 rpm
